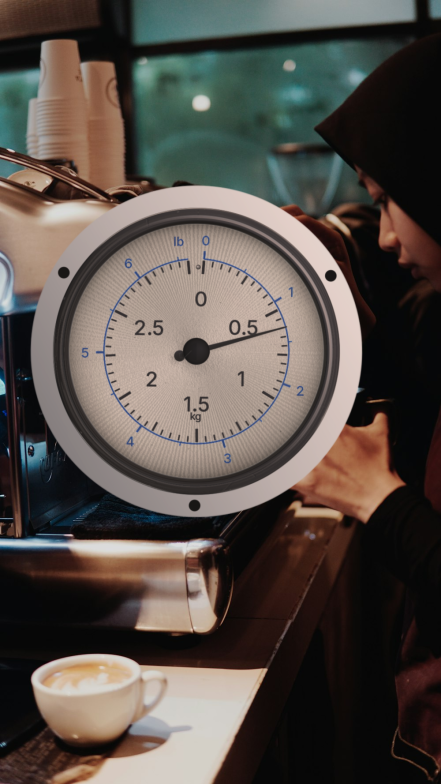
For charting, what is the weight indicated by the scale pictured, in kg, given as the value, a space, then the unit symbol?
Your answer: 0.6 kg
